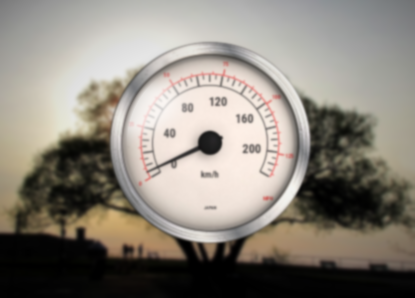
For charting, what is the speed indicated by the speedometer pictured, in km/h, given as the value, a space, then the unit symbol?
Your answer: 5 km/h
